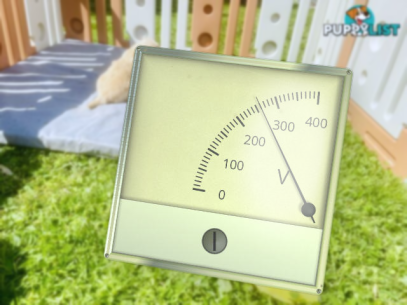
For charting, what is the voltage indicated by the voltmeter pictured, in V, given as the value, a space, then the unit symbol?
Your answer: 260 V
